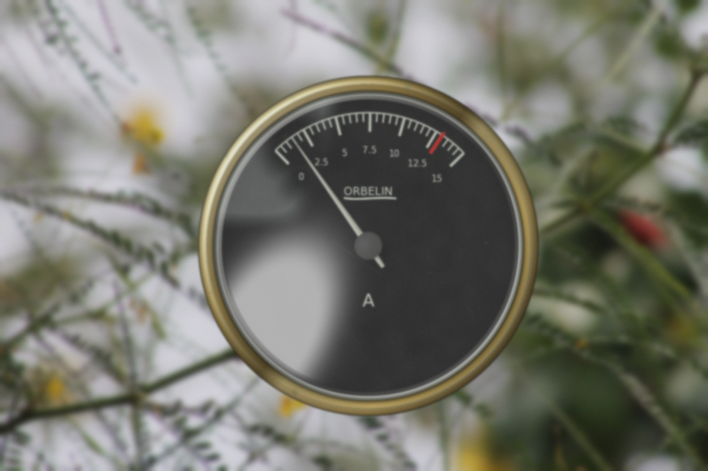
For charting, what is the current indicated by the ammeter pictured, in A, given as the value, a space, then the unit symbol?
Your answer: 1.5 A
